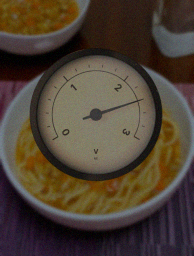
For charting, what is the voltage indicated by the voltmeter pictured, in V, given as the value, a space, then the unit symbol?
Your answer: 2.4 V
